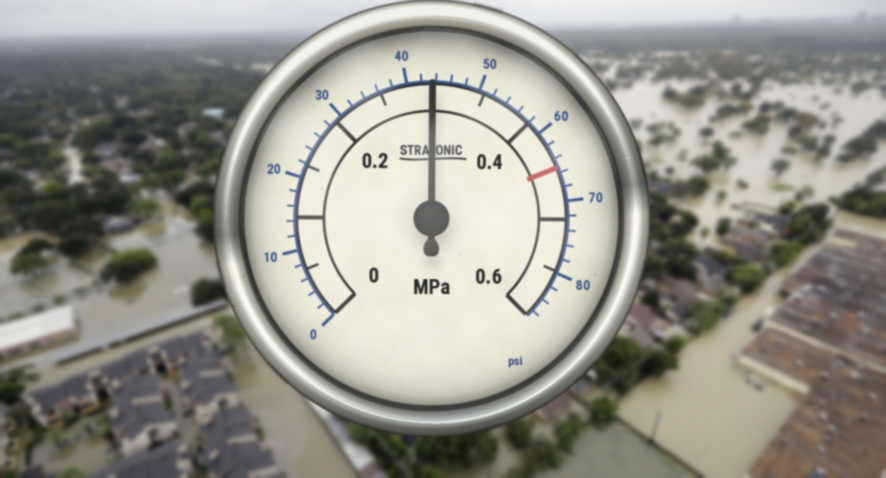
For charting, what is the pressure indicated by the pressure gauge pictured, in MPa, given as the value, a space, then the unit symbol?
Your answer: 0.3 MPa
